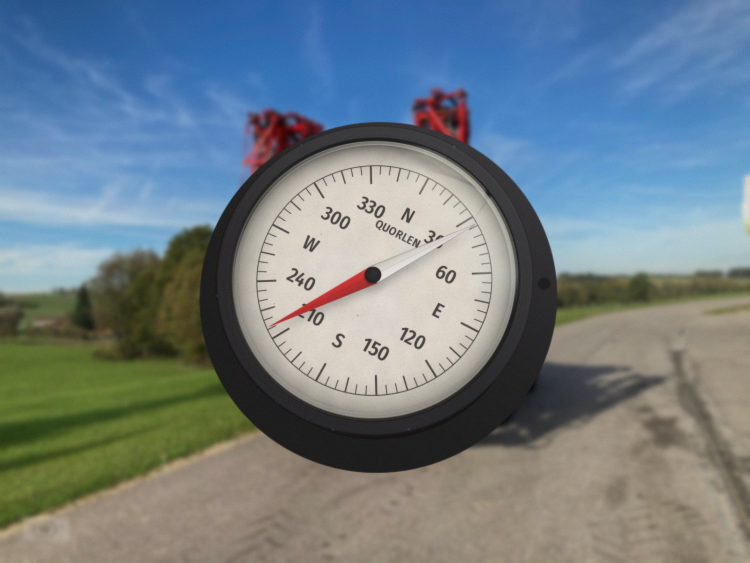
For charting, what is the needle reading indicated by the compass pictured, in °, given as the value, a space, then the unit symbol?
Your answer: 215 °
